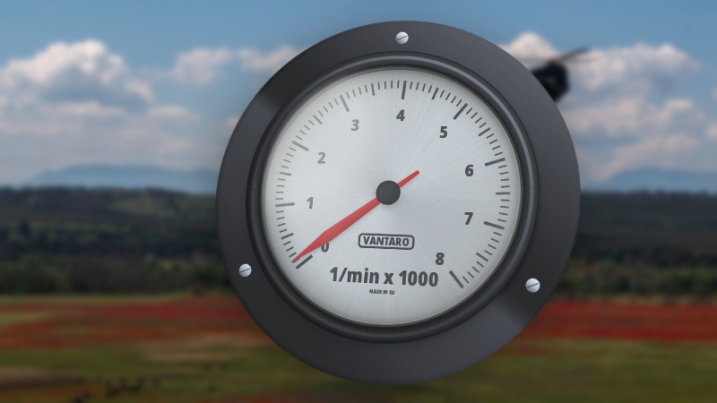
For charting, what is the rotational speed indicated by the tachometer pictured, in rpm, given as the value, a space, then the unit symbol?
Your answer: 100 rpm
